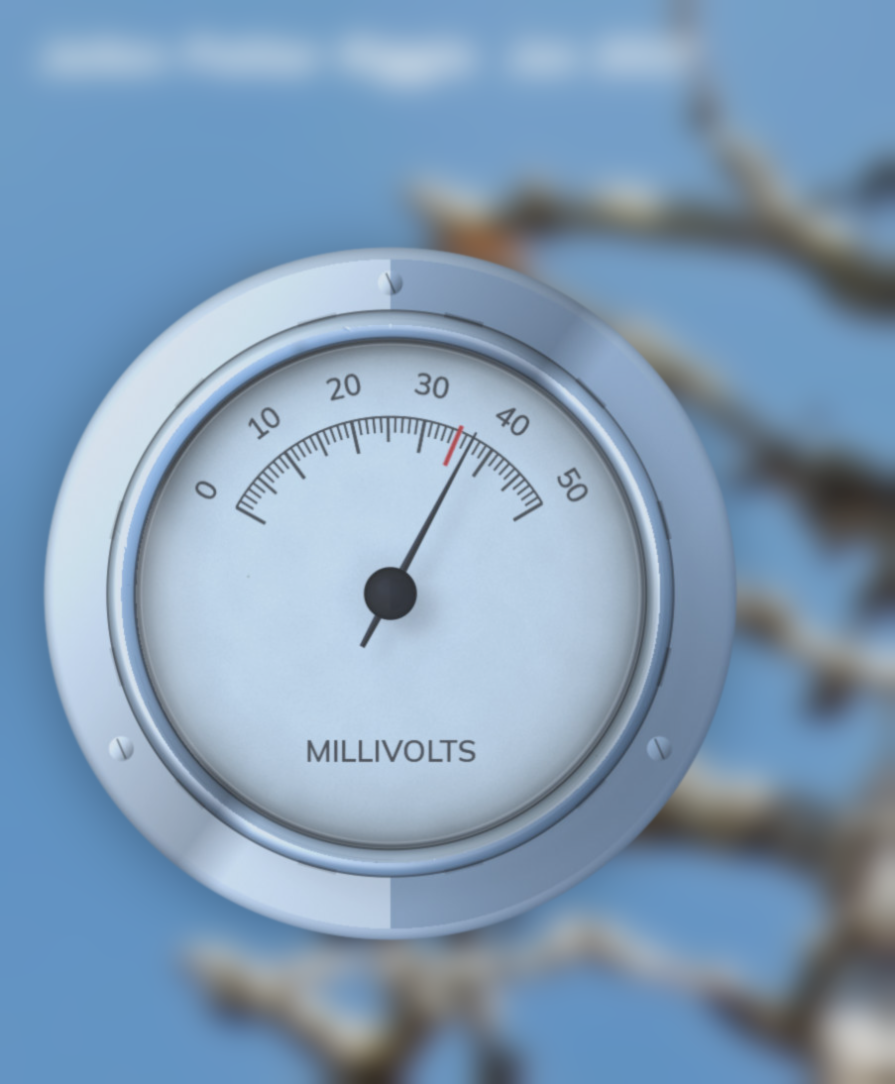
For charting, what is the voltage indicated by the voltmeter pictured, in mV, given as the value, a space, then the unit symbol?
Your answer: 37 mV
